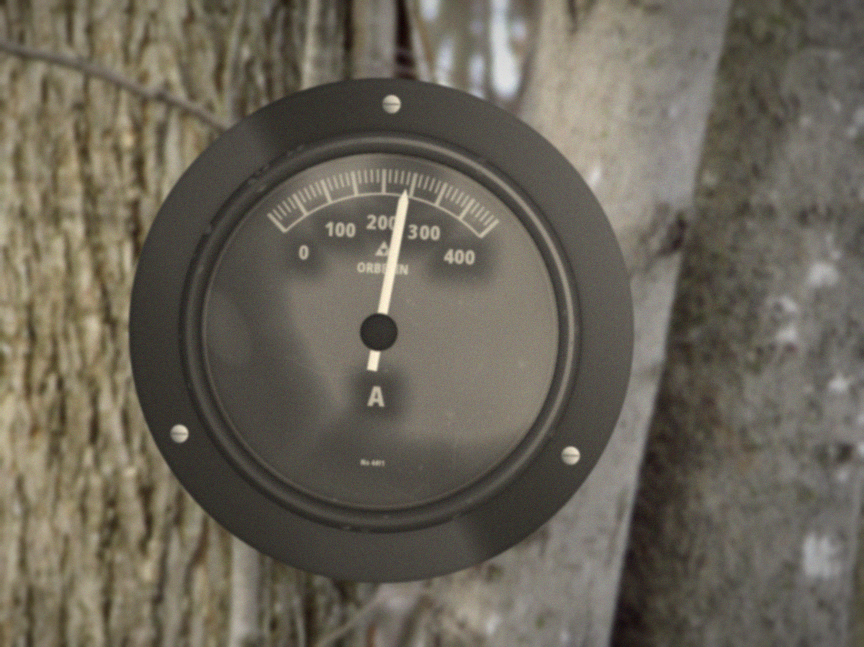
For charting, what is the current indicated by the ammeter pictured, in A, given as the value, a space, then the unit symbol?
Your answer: 240 A
